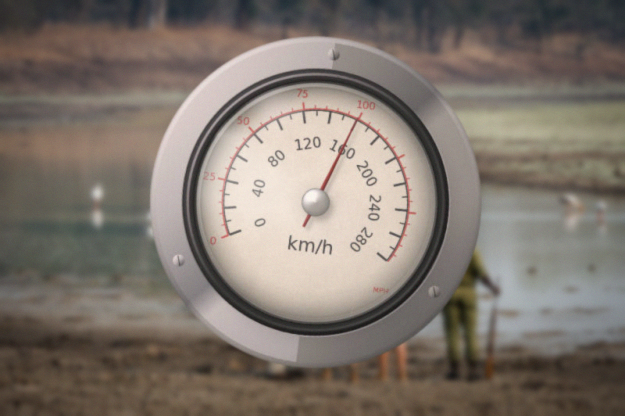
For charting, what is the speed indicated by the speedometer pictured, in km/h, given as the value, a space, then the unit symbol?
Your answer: 160 km/h
